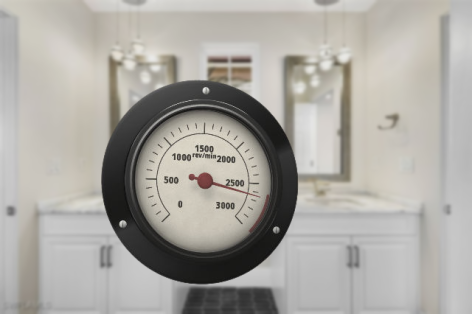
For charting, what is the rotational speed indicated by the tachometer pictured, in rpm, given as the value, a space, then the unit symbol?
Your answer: 2650 rpm
